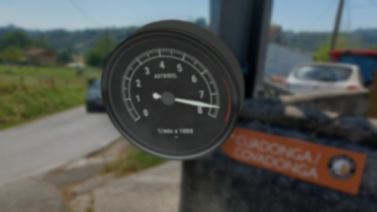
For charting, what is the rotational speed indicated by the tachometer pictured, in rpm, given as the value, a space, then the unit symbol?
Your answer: 7500 rpm
